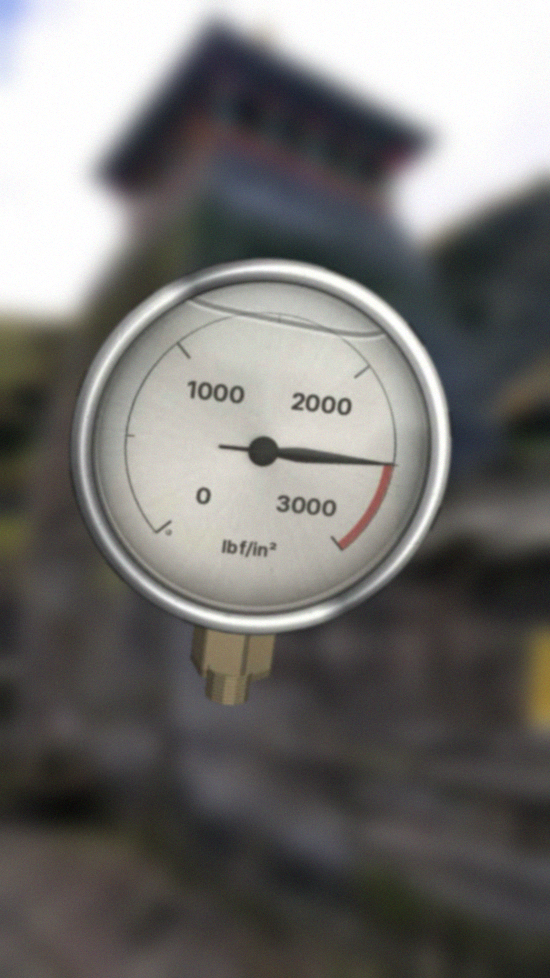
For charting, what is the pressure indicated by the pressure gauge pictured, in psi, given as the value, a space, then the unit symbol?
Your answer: 2500 psi
